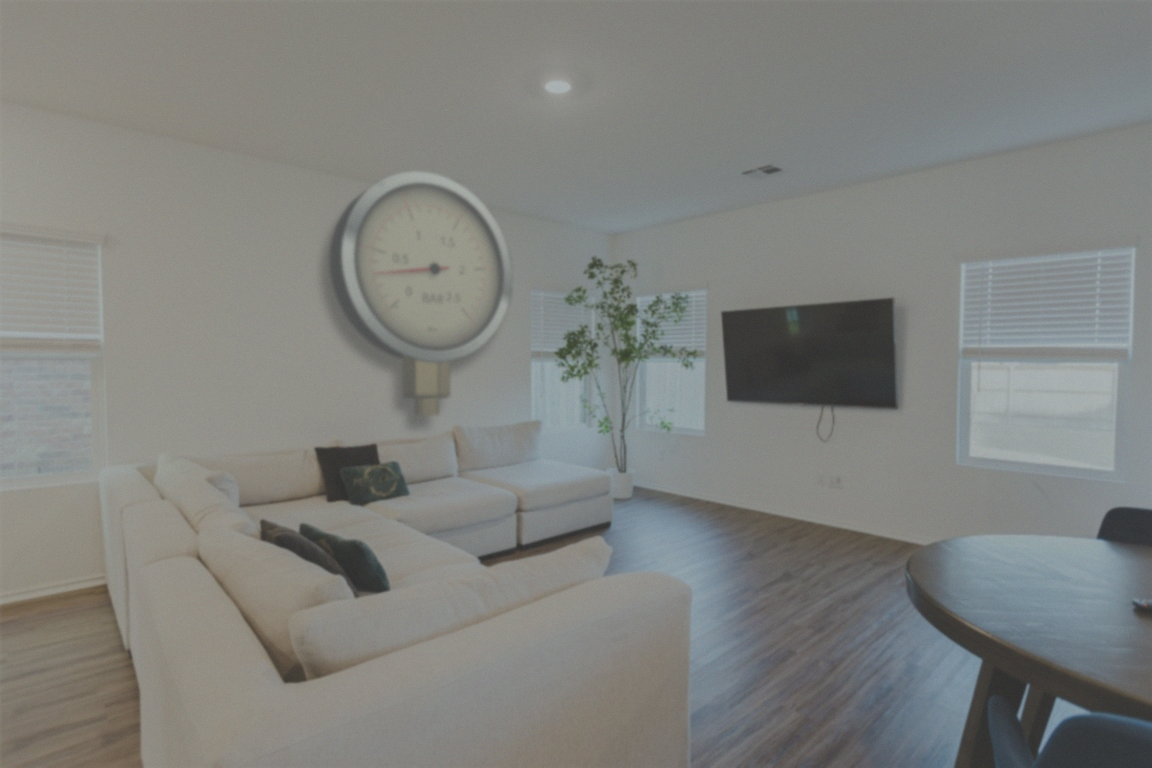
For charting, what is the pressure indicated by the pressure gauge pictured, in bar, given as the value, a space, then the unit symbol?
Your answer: 0.3 bar
